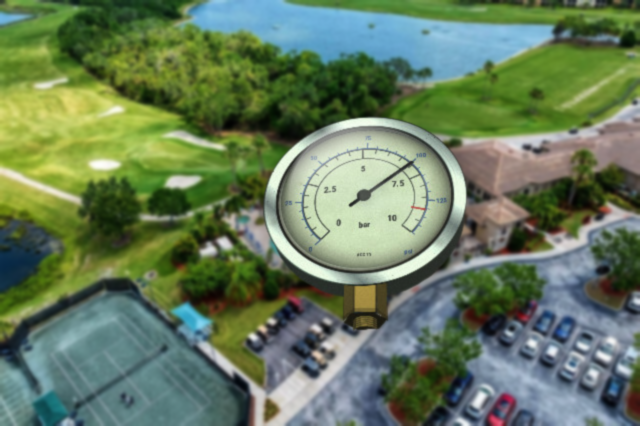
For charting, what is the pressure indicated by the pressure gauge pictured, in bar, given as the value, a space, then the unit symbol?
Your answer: 7 bar
